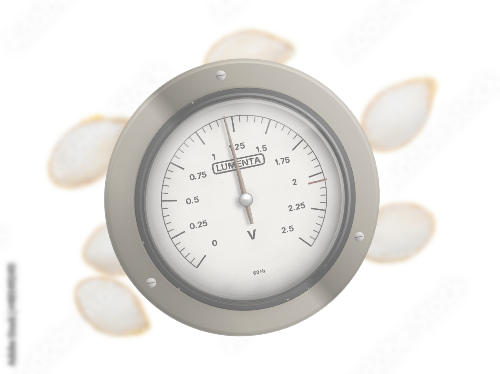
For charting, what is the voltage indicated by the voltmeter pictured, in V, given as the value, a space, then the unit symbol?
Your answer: 1.2 V
